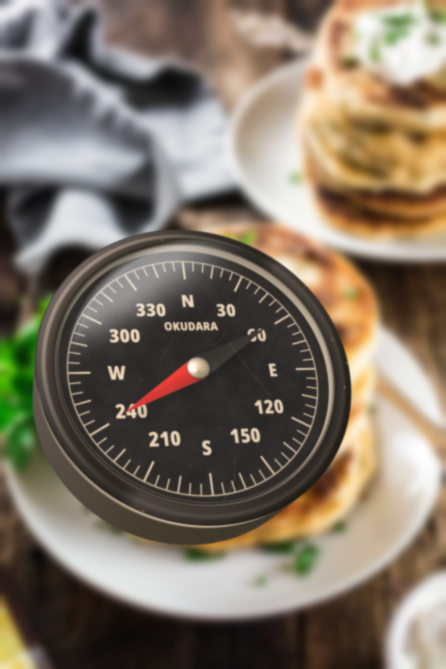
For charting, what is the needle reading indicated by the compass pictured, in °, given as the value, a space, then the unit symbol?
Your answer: 240 °
